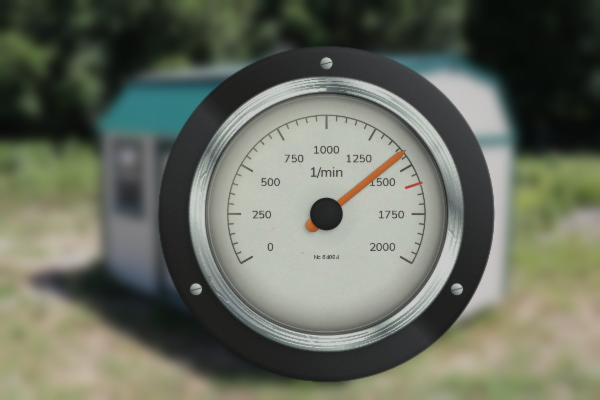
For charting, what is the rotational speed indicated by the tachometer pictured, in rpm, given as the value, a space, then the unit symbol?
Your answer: 1425 rpm
